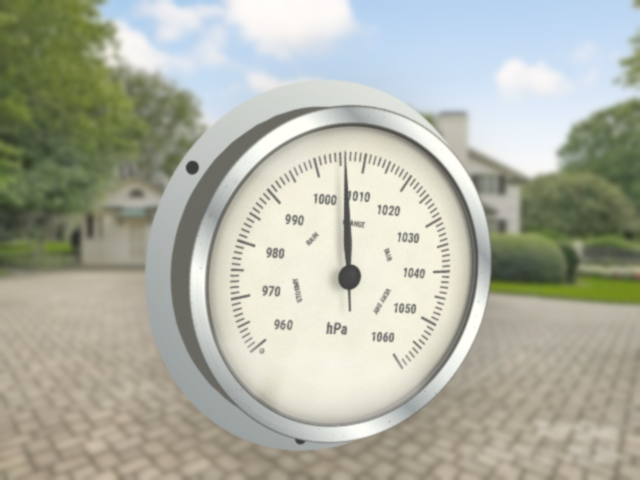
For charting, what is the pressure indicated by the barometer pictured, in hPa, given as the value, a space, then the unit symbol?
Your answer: 1005 hPa
